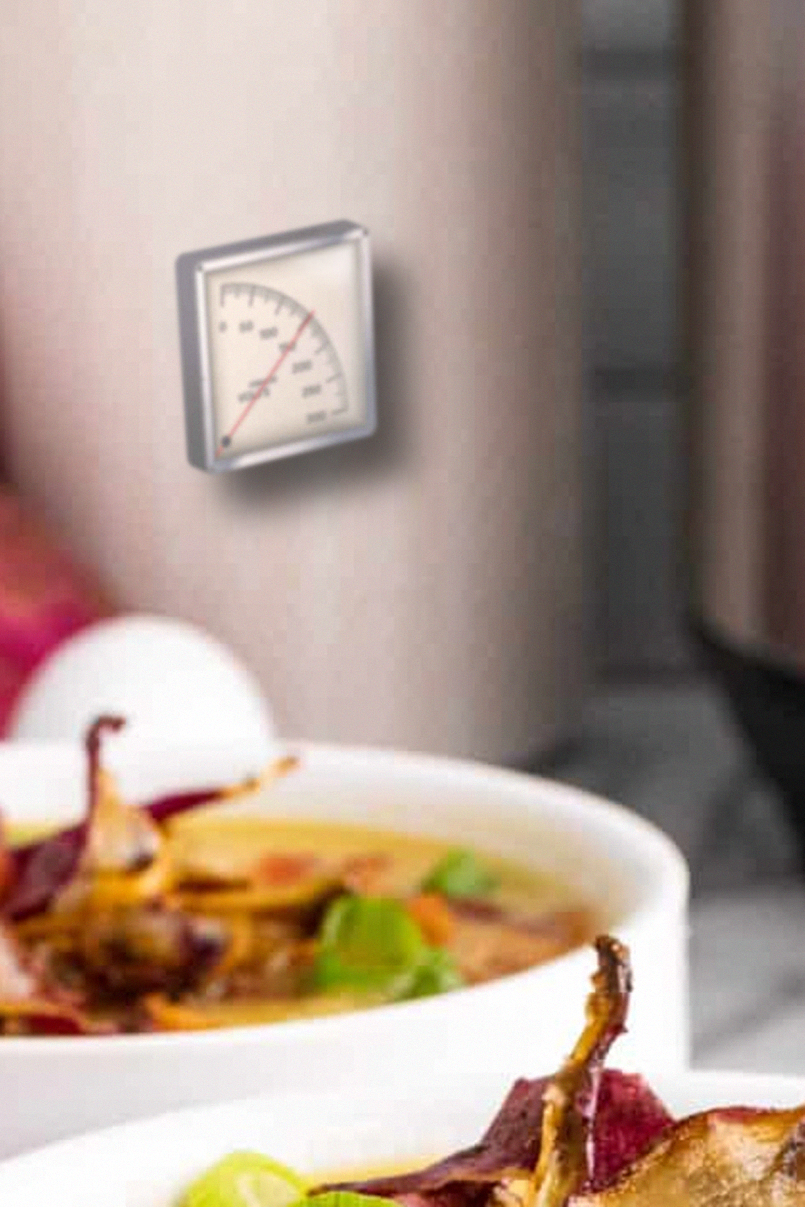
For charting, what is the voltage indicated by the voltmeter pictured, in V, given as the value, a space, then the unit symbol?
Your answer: 150 V
